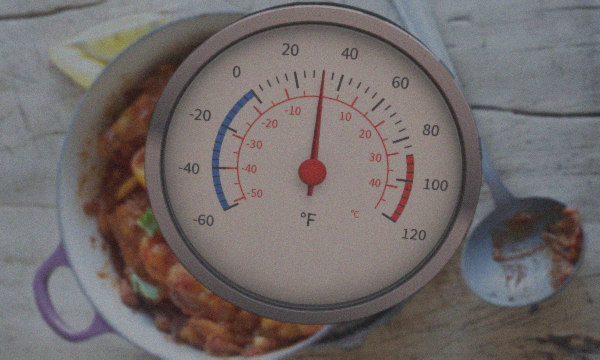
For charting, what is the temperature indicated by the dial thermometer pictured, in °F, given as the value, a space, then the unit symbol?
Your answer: 32 °F
